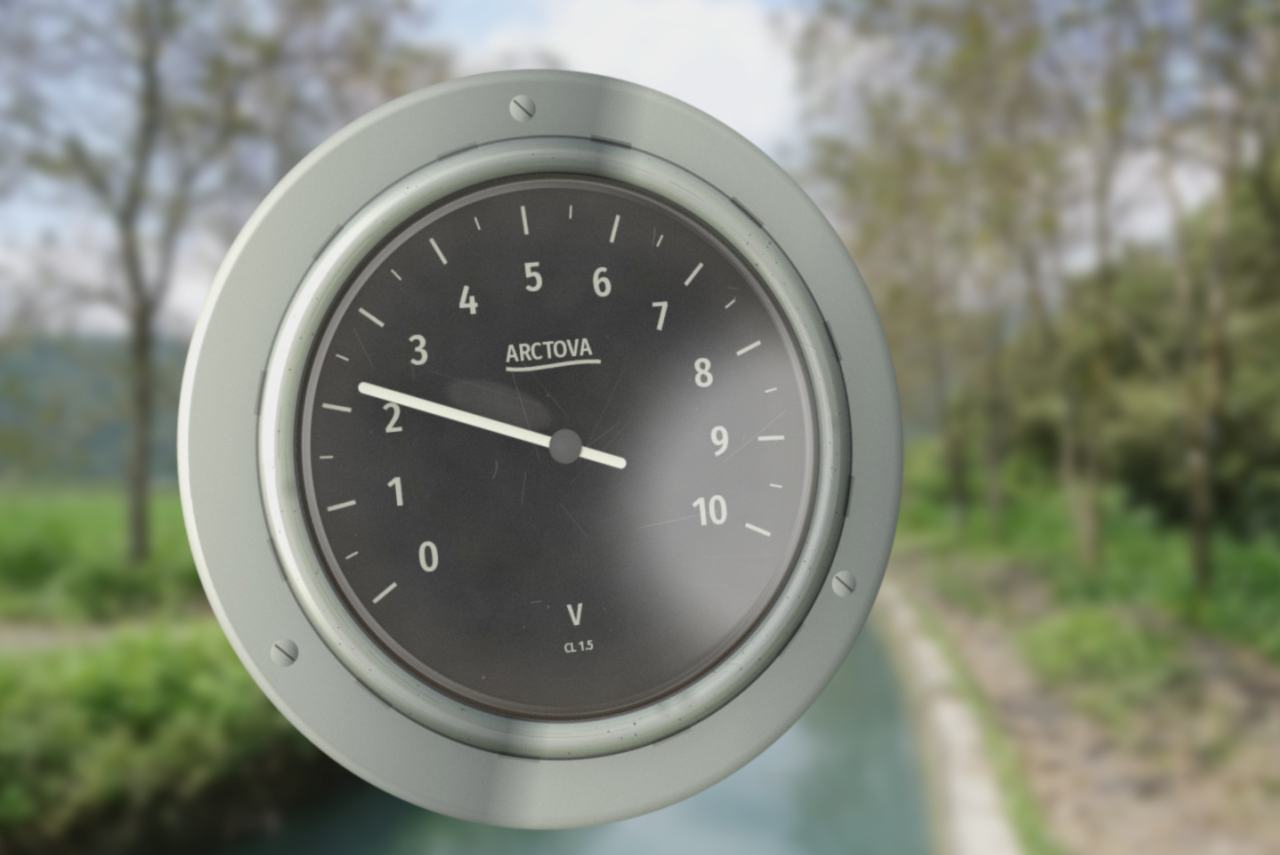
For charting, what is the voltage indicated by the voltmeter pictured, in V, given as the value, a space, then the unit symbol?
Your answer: 2.25 V
